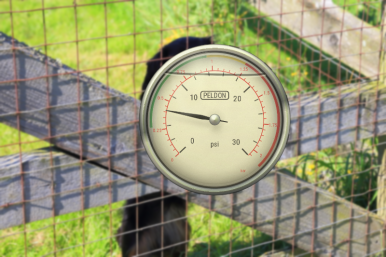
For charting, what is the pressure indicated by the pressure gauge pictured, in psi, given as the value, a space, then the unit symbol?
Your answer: 6 psi
